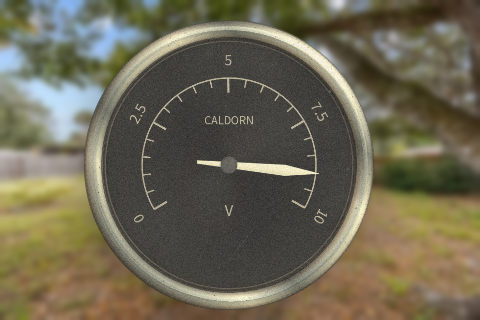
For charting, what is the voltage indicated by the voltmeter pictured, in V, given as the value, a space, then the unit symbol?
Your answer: 9 V
